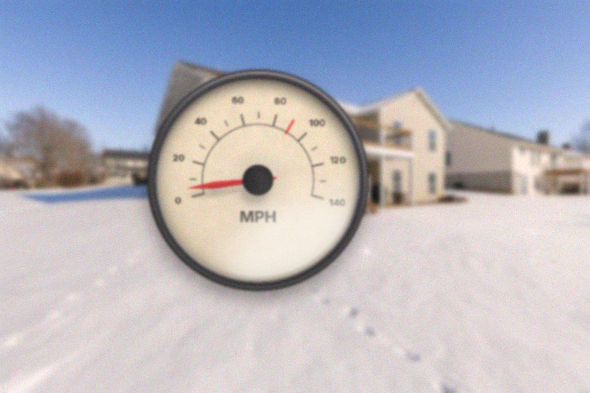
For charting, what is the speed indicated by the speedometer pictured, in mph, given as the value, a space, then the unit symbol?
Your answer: 5 mph
